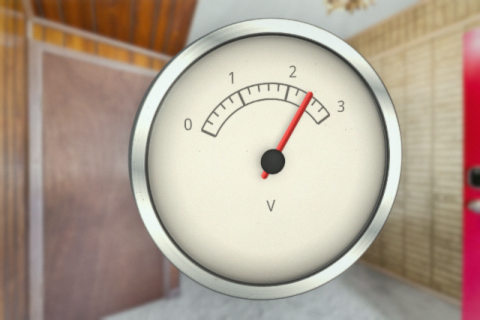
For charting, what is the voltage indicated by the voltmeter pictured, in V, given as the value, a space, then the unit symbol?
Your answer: 2.4 V
